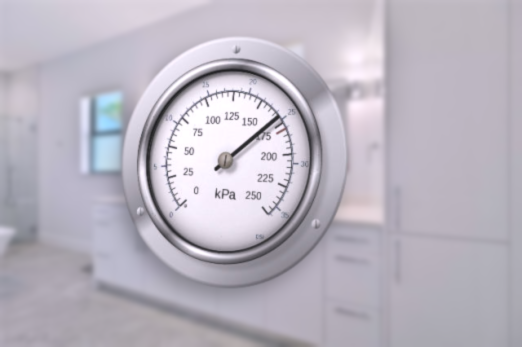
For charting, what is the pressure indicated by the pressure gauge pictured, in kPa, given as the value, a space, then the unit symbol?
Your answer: 170 kPa
